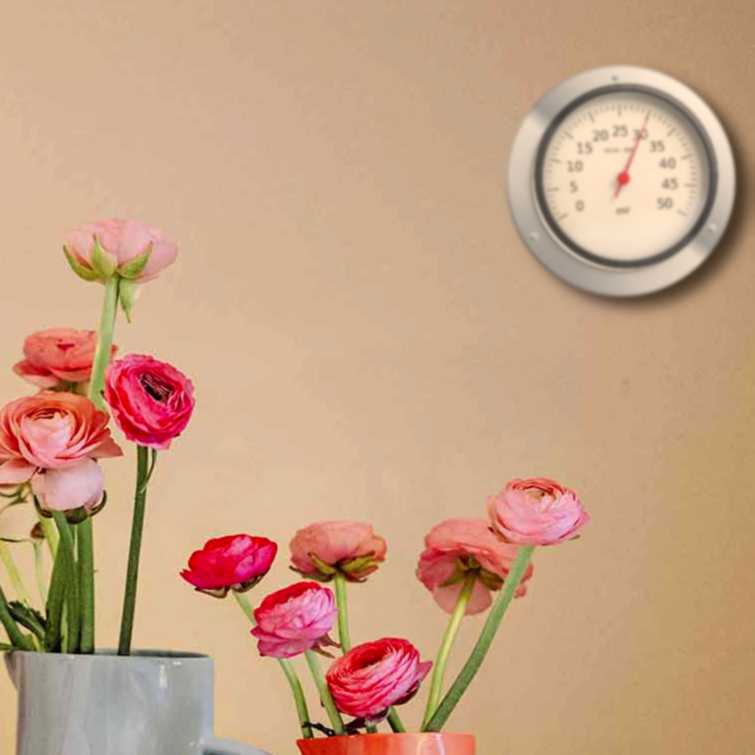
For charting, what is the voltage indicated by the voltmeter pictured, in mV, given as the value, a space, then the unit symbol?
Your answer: 30 mV
